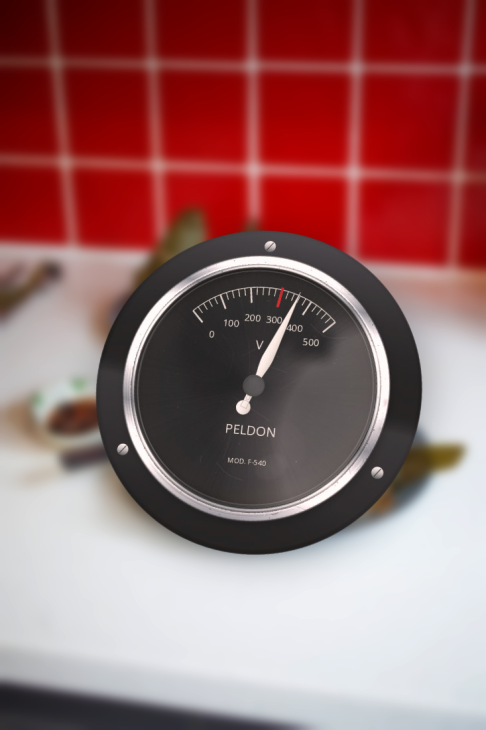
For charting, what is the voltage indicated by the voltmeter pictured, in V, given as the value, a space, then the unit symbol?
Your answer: 360 V
